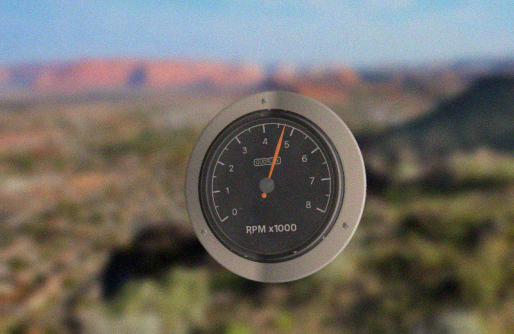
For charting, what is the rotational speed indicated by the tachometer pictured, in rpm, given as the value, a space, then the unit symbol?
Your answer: 4750 rpm
